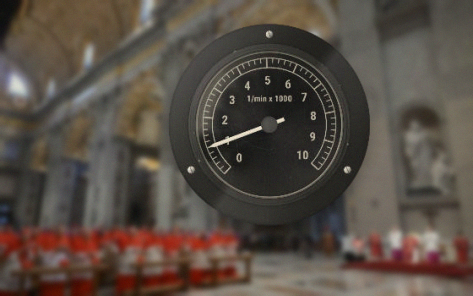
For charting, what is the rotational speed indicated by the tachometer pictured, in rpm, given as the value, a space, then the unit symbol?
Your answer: 1000 rpm
